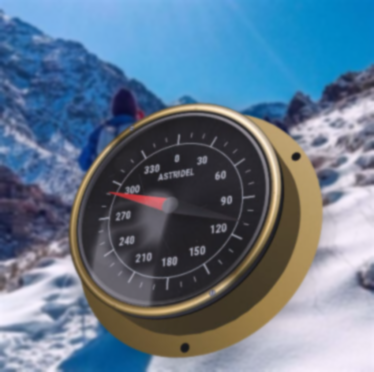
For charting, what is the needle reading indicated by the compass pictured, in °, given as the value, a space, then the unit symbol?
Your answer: 290 °
